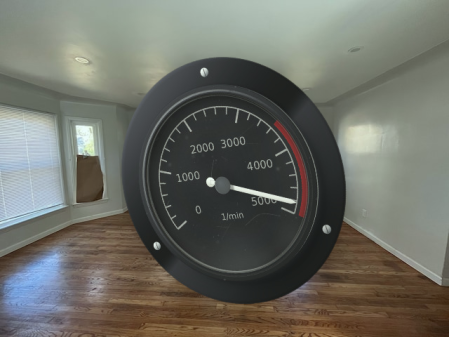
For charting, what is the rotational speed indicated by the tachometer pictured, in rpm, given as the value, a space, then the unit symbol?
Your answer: 4800 rpm
